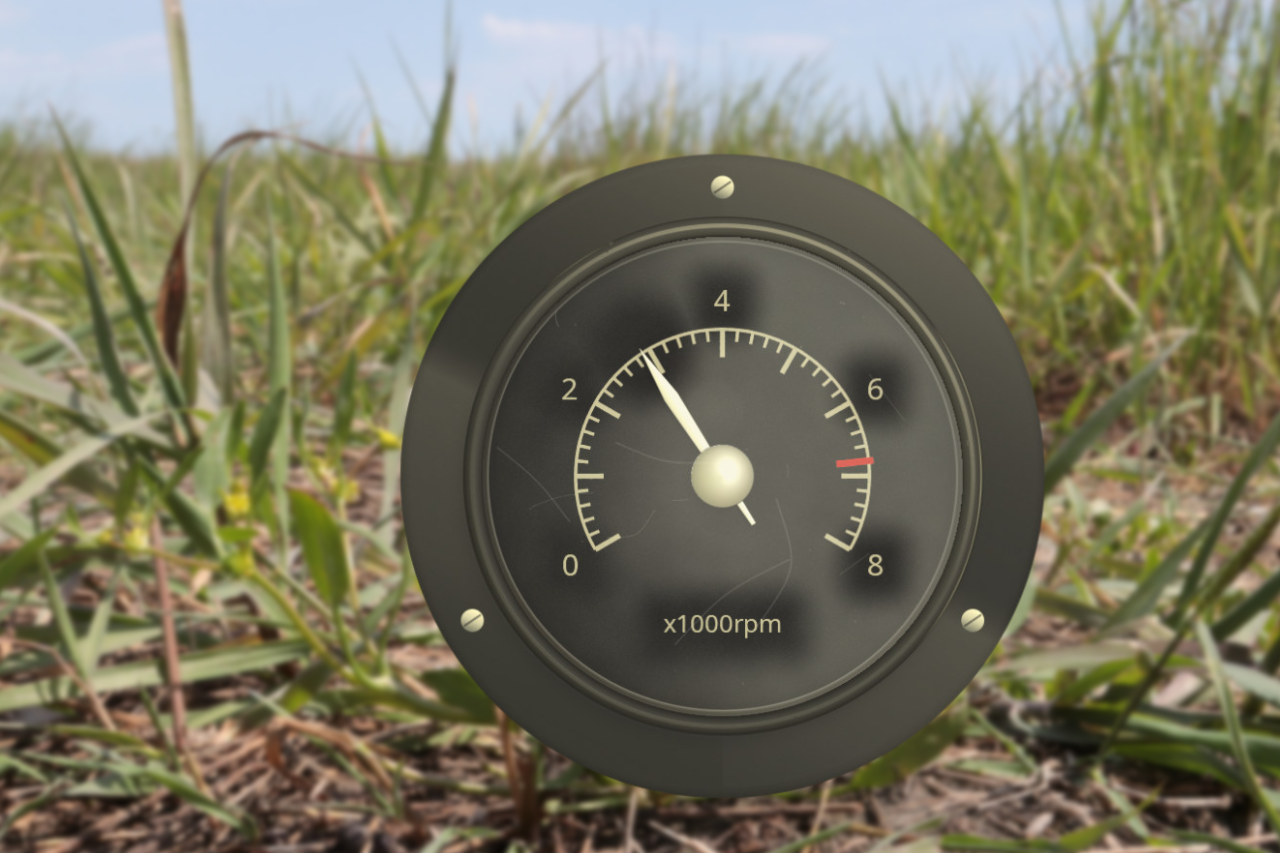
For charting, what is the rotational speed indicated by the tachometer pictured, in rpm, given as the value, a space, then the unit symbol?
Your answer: 2900 rpm
